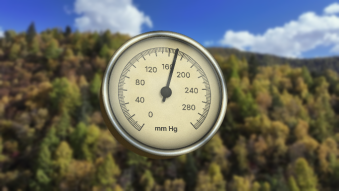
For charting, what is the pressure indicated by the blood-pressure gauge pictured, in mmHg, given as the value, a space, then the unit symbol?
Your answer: 170 mmHg
